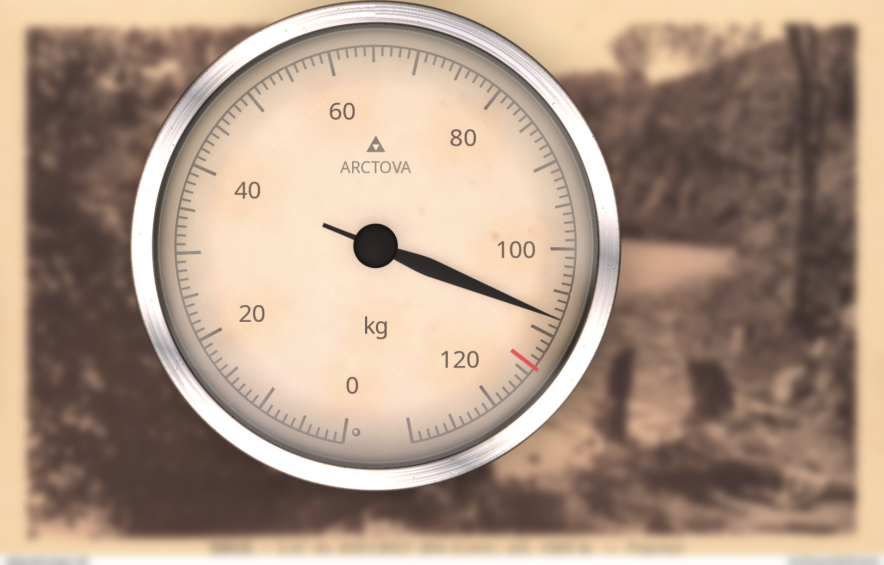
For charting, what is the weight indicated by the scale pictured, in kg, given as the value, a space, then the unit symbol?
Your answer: 108 kg
